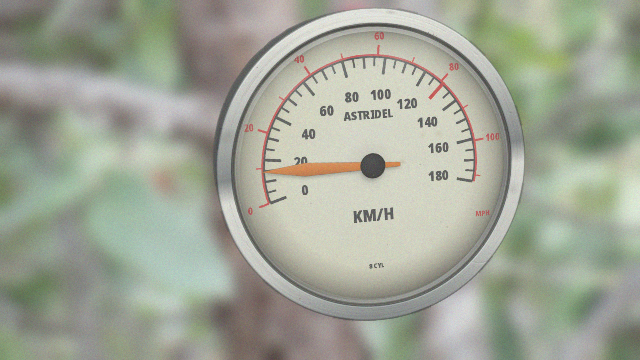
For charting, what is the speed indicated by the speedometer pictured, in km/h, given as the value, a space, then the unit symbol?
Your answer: 15 km/h
